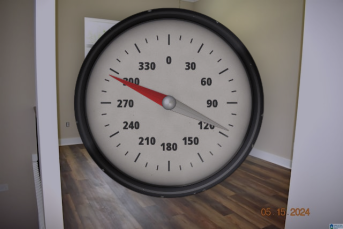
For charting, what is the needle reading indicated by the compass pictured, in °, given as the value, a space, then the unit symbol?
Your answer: 295 °
